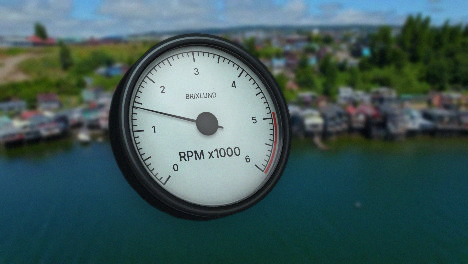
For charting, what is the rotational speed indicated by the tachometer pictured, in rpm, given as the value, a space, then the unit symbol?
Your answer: 1400 rpm
